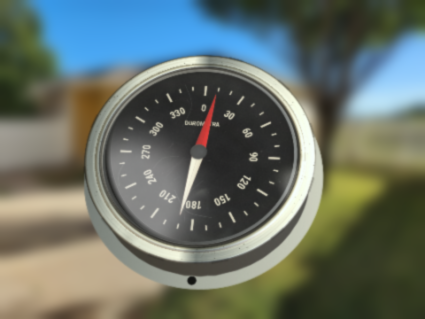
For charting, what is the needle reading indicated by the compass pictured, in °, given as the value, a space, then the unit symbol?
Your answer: 10 °
